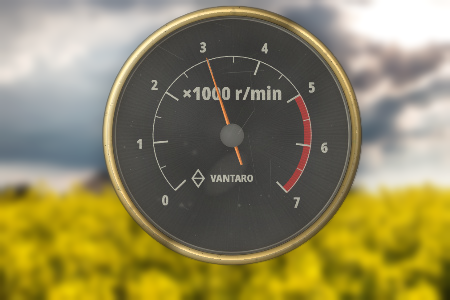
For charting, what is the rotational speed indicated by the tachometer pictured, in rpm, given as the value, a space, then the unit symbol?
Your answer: 3000 rpm
